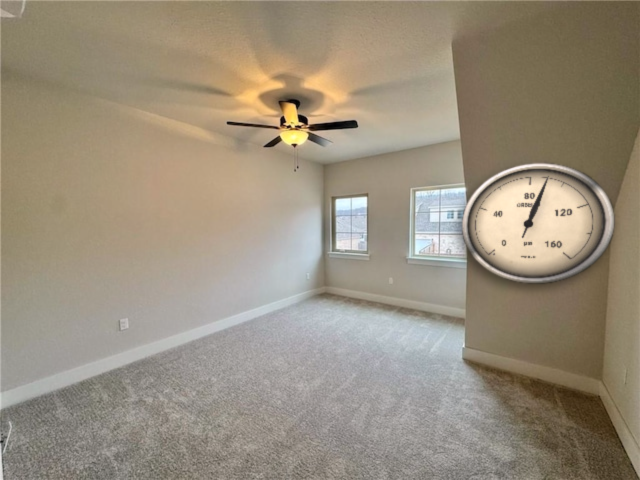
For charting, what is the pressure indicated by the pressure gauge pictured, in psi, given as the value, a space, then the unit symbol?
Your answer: 90 psi
